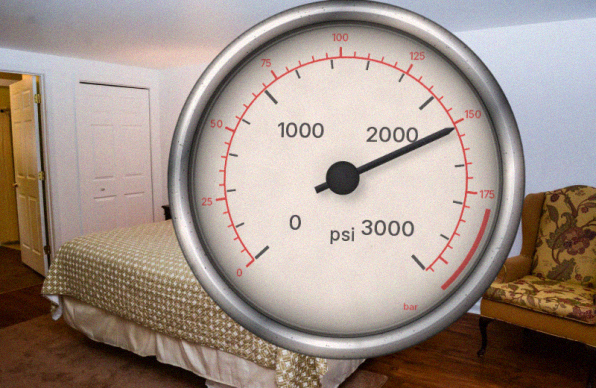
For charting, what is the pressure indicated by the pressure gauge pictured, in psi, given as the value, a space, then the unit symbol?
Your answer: 2200 psi
